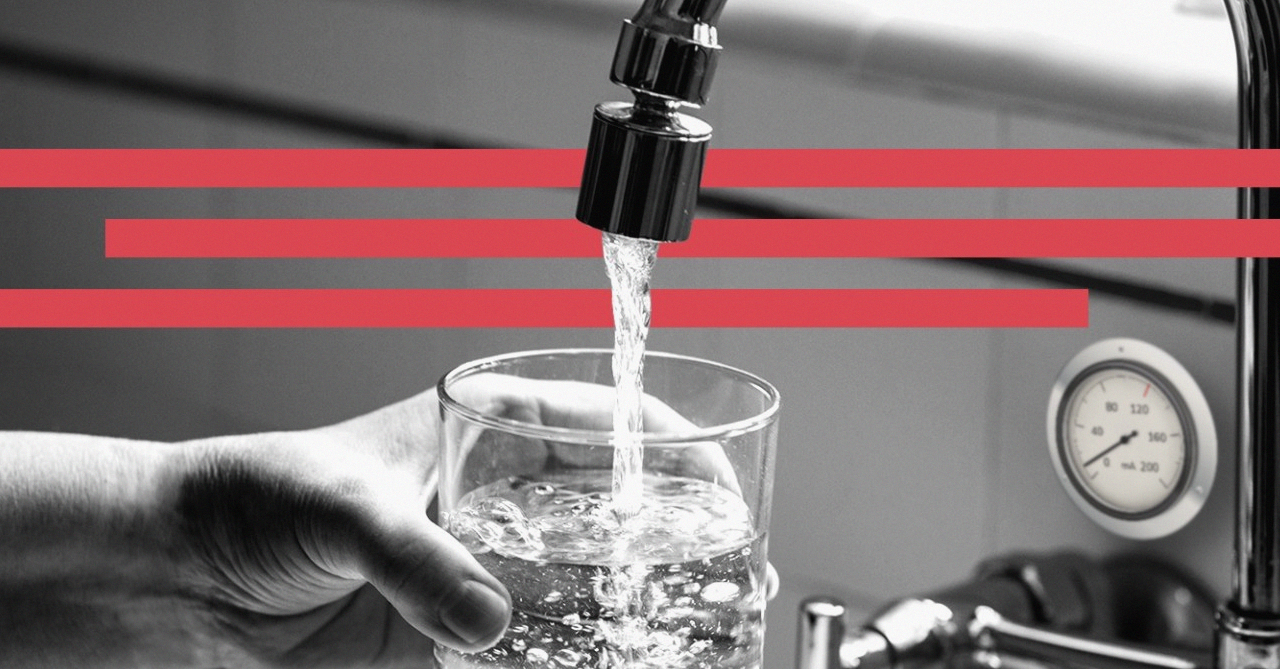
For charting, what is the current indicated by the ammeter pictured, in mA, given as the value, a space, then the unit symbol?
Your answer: 10 mA
